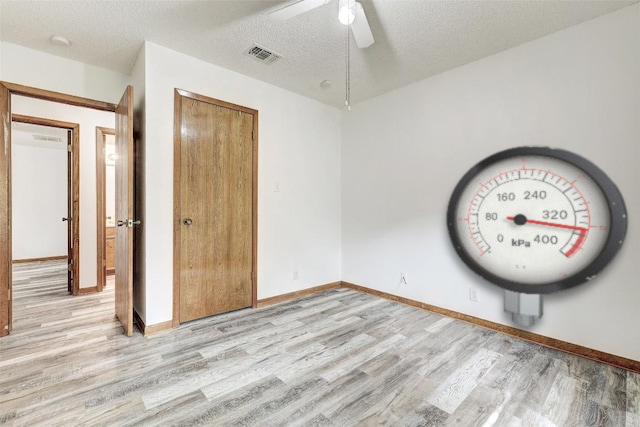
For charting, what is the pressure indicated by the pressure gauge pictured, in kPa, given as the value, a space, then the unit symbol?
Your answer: 350 kPa
